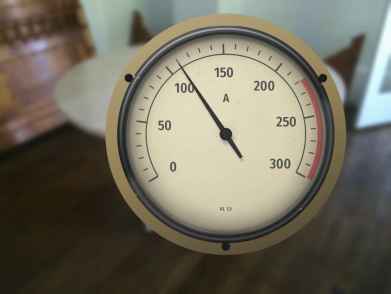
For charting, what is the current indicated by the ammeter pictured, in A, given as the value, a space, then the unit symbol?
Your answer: 110 A
